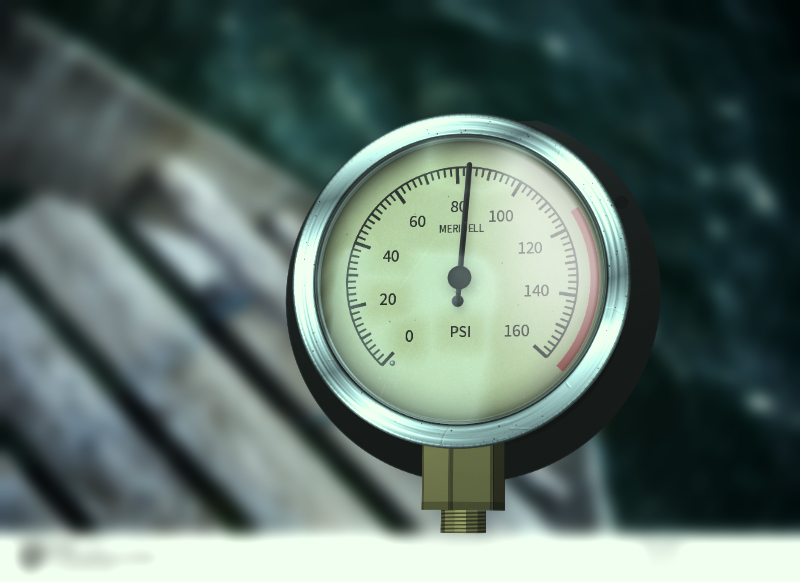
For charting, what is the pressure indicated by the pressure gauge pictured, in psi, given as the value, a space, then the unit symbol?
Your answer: 84 psi
